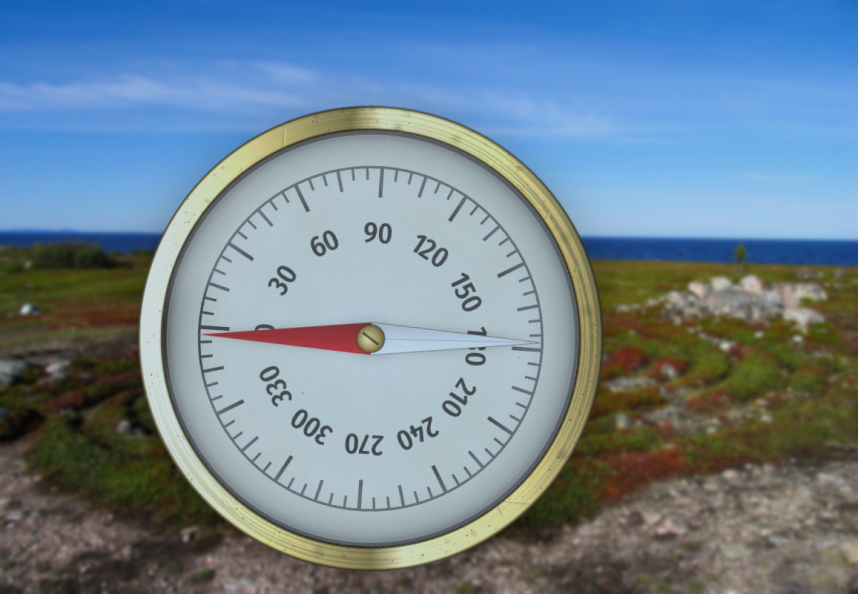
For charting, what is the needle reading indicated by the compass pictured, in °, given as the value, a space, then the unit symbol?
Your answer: 357.5 °
